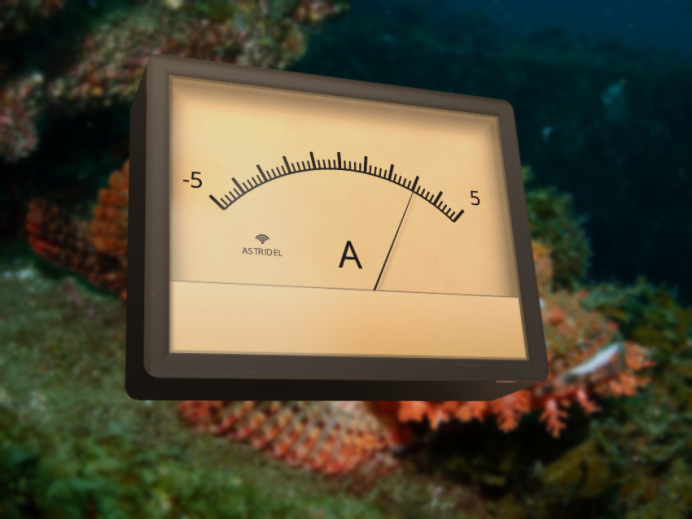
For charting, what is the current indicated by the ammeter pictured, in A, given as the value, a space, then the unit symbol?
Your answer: 3 A
